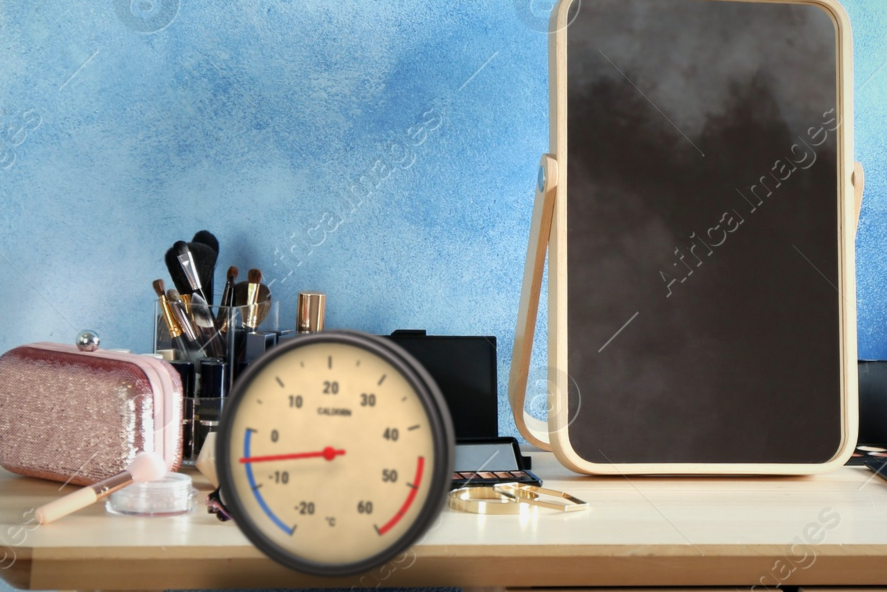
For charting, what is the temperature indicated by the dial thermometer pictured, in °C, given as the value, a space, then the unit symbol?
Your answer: -5 °C
